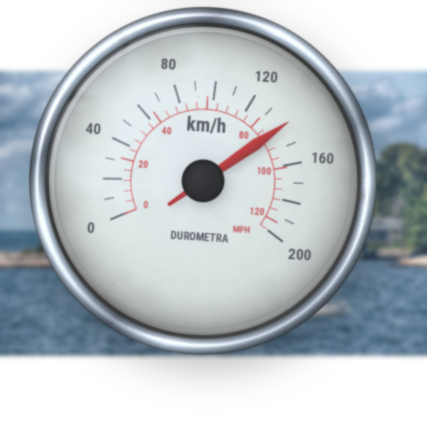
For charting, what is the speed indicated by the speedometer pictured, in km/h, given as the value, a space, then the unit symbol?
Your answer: 140 km/h
